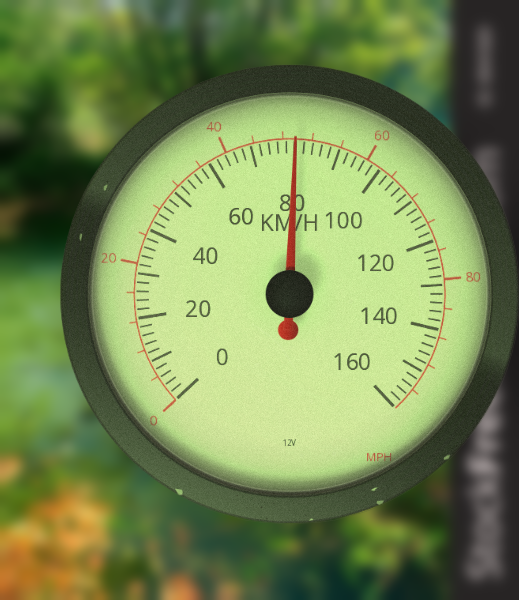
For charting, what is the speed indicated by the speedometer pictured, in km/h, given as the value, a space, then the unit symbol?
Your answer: 80 km/h
